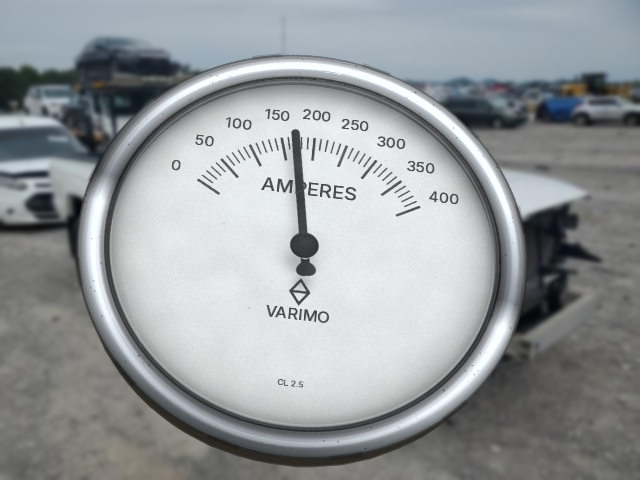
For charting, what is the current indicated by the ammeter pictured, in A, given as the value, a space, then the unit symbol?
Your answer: 170 A
